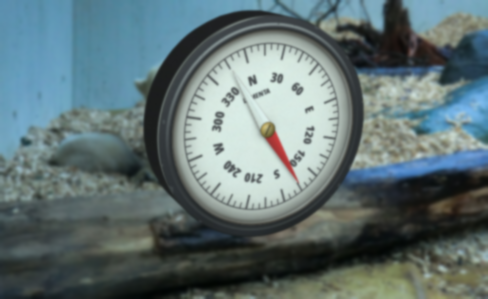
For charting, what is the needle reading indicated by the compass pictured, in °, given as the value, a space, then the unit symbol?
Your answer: 165 °
